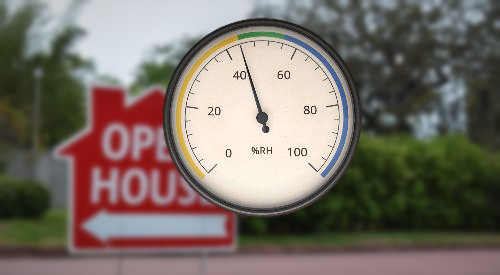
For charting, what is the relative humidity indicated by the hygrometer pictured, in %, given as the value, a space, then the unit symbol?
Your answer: 44 %
